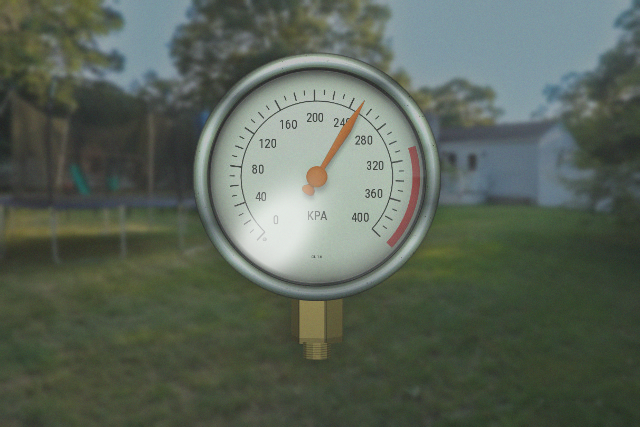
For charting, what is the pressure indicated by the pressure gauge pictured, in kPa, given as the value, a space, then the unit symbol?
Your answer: 250 kPa
